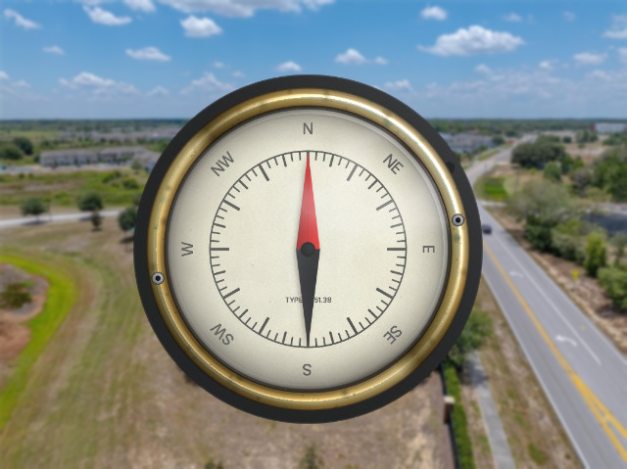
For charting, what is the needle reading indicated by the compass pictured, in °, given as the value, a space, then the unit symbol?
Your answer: 0 °
